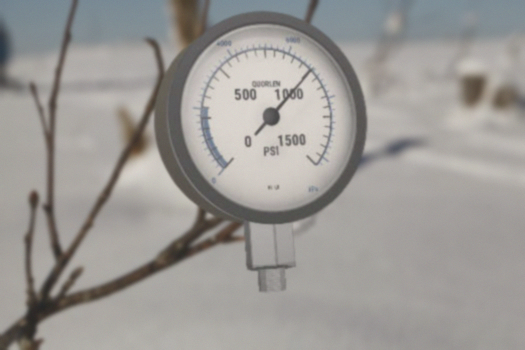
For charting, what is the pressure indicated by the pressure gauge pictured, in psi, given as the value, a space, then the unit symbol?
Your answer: 1000 psi
